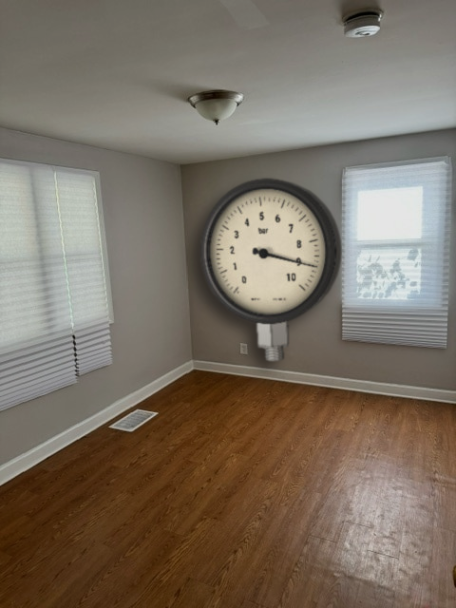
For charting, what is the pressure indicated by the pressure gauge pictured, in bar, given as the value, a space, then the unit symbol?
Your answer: 9 bar
